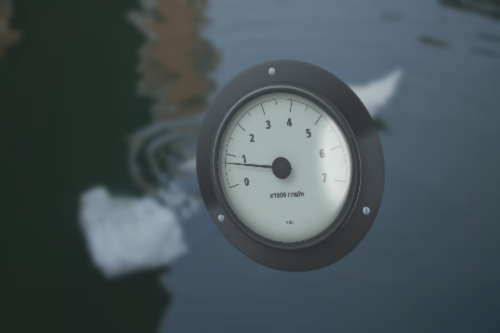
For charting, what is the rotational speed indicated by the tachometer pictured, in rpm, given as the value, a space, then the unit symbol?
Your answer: 750 rpm
